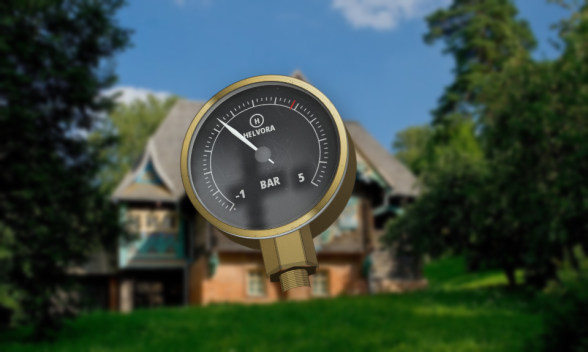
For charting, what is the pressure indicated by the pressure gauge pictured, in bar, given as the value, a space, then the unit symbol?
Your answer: 1.2 bar
